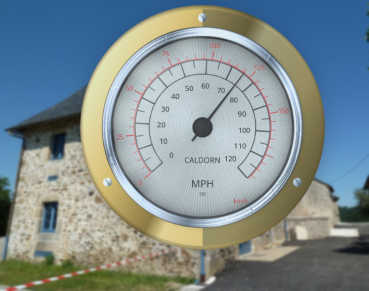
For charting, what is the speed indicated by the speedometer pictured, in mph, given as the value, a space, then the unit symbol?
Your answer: 75 mph
